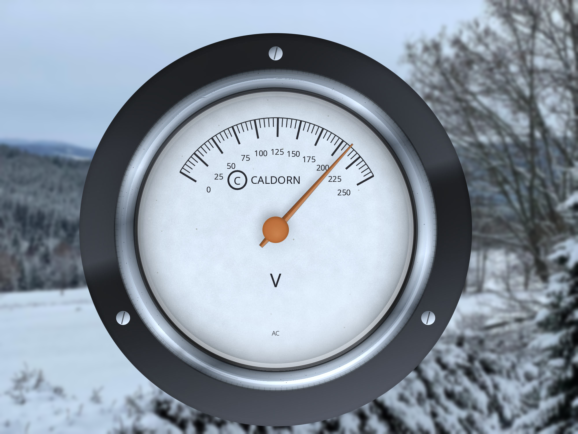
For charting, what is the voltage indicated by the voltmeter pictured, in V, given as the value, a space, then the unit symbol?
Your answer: 210 V
